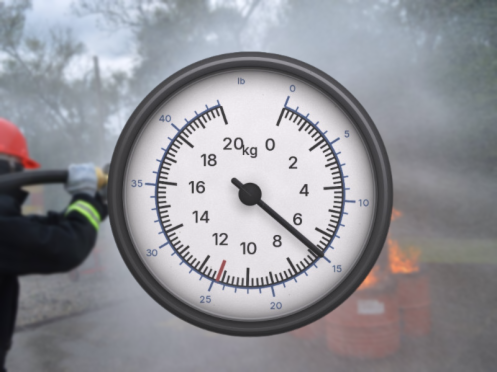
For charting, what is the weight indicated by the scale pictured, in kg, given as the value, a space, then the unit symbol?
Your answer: 6.8 kg
